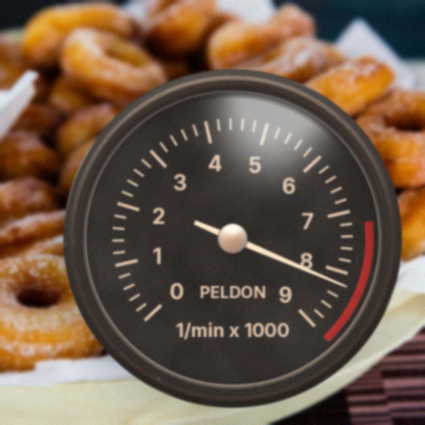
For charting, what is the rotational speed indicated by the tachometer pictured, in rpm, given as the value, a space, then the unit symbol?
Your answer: 8200 rpm
